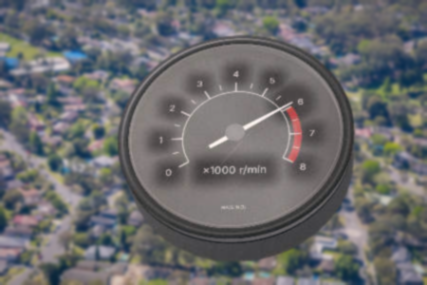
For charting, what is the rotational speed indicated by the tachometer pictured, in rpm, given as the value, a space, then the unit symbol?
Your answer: 6000 rpm
